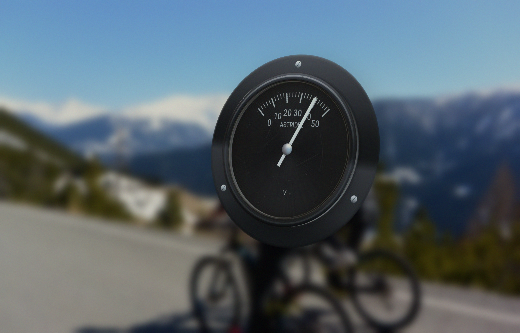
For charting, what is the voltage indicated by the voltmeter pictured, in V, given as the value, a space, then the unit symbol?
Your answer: 40 V
